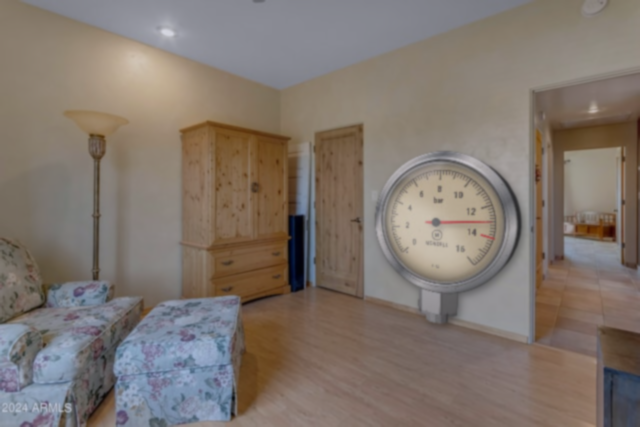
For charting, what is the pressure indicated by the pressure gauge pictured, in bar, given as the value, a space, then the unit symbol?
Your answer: 13 bar
